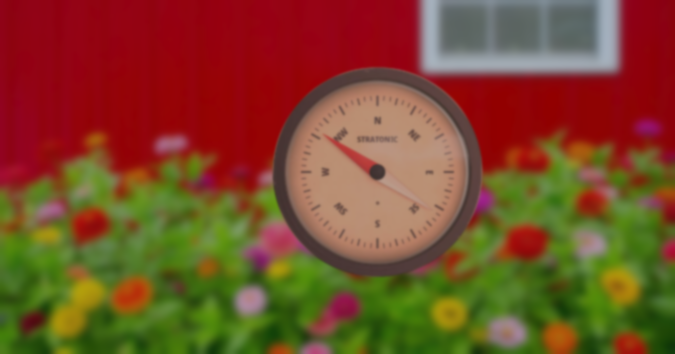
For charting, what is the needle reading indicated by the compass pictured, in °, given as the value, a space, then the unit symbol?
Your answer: 305 °
